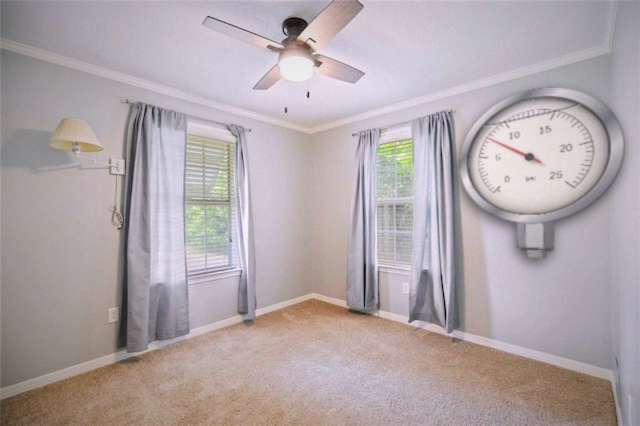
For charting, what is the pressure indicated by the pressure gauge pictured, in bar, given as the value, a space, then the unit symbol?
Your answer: 7.5 bar
